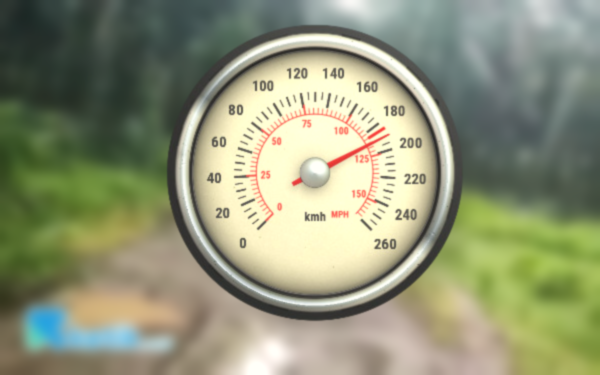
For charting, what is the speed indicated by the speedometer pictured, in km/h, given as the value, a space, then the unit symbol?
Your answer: 190 km/h
